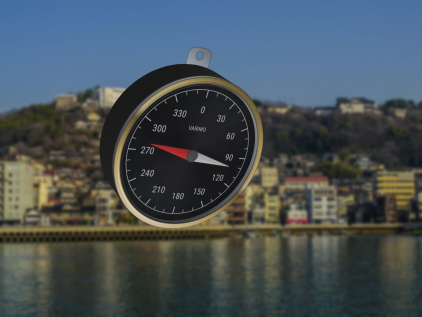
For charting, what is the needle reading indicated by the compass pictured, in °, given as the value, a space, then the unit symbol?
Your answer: 280 °
